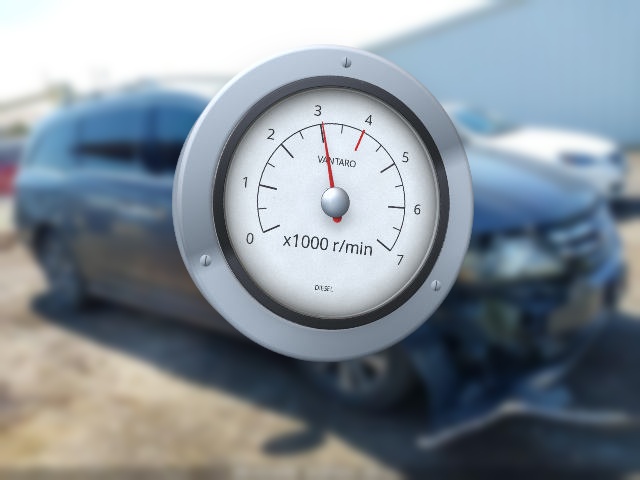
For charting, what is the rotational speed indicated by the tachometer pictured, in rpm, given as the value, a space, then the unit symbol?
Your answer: 3000 rpm
